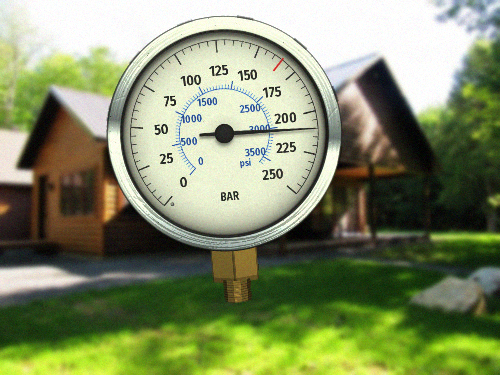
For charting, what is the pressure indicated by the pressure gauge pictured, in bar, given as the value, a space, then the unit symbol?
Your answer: 210 bar
